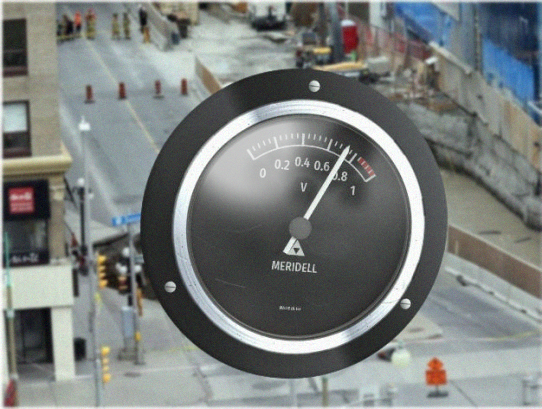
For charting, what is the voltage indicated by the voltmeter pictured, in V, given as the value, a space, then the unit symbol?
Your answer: 0.72 V
